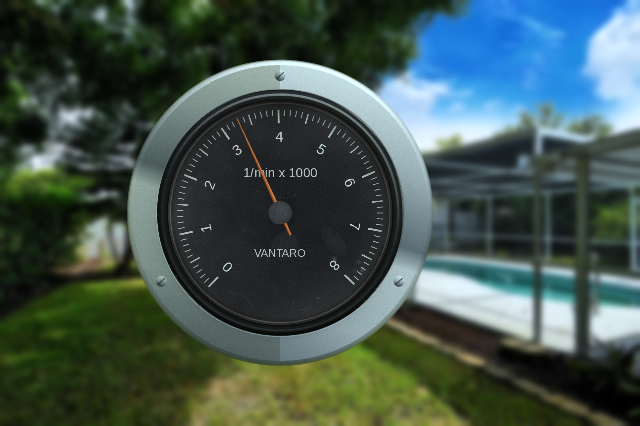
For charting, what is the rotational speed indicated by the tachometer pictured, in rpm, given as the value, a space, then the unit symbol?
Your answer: 3300 rpm
